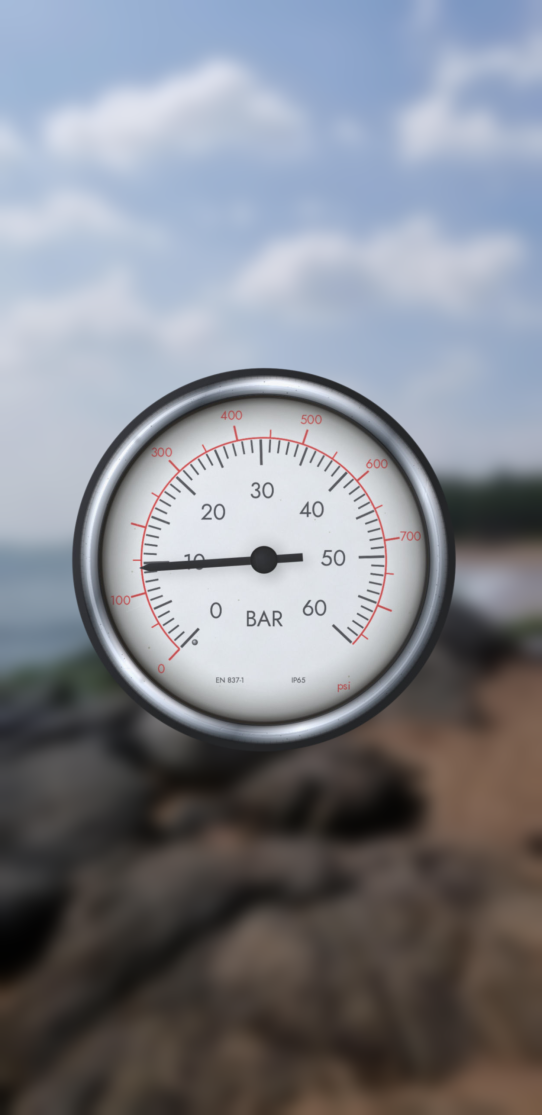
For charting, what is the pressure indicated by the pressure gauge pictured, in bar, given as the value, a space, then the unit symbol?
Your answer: 9.5 bar
